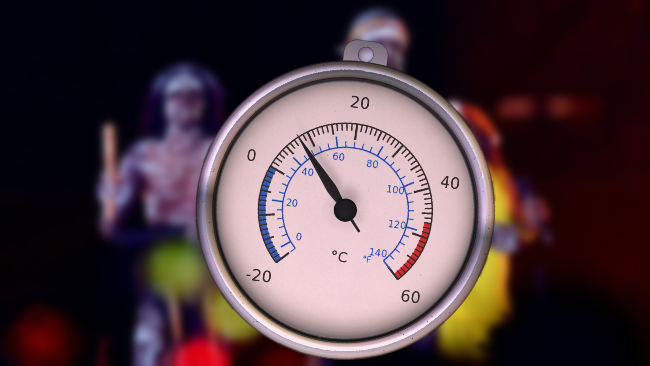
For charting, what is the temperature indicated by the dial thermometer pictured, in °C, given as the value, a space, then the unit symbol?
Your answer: 8 °C
